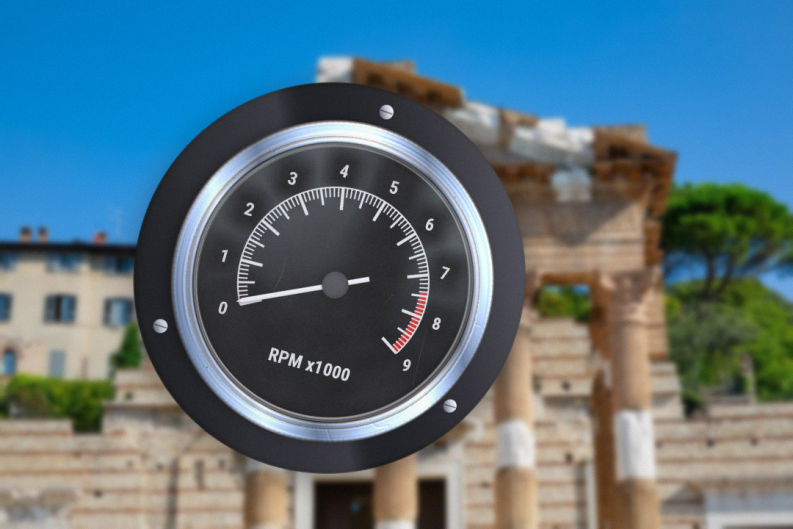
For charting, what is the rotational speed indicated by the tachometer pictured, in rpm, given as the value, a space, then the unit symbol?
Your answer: 100 rpm
